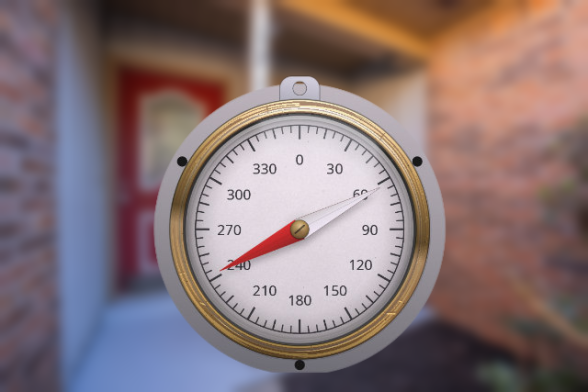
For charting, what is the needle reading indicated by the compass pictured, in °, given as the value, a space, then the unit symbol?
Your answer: 242.5 °
